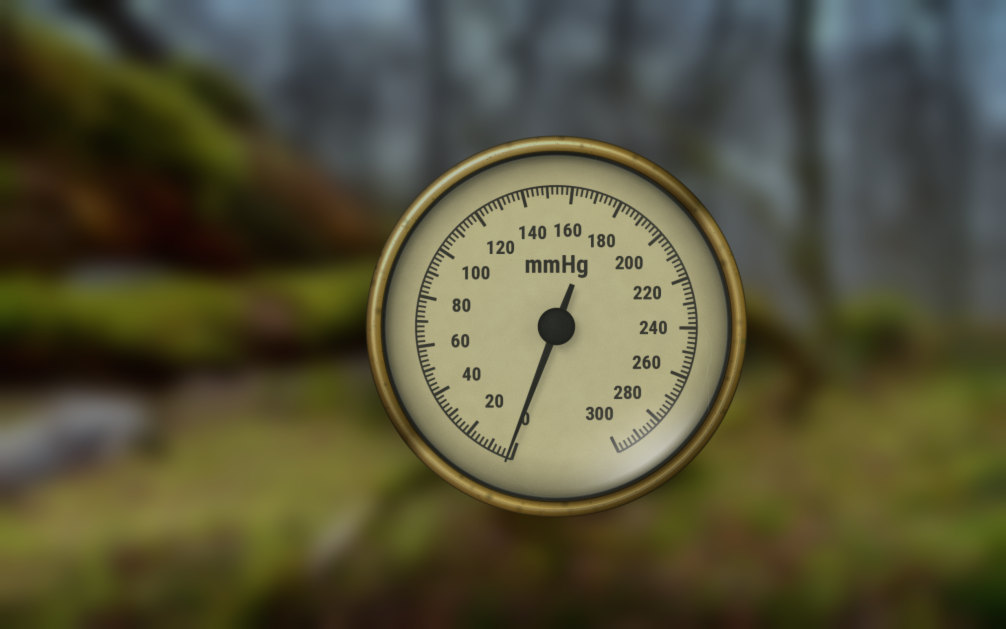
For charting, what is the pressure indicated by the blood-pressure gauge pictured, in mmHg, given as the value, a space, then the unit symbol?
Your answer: 2 mmHg
